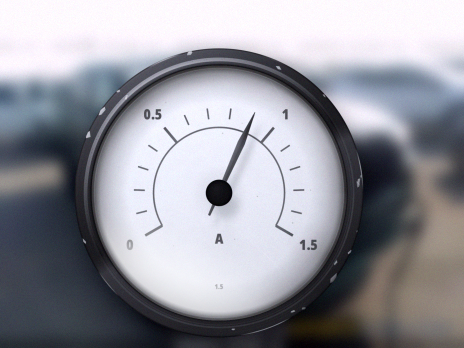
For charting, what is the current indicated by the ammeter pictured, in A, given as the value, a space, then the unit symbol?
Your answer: 0.9 A
